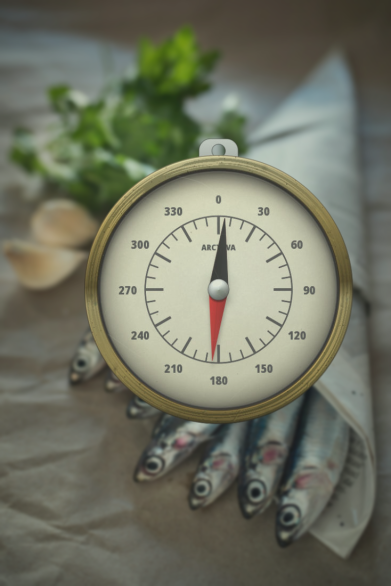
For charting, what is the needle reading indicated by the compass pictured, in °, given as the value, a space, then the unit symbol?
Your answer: 185 °
